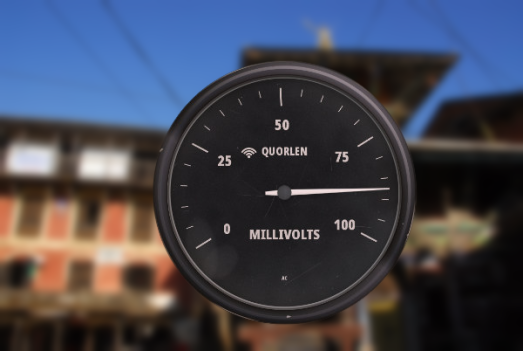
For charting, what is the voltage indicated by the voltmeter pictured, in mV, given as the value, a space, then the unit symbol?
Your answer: 87.5 mV
